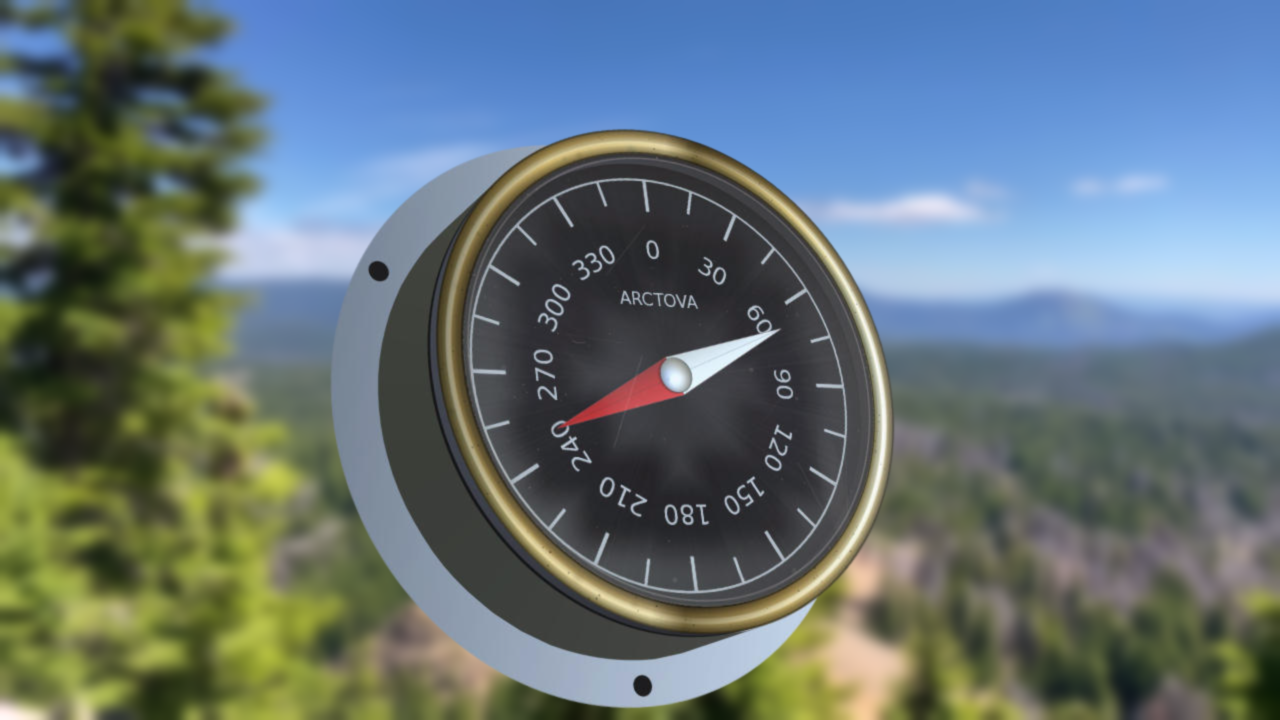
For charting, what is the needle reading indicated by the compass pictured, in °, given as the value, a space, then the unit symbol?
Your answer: 247.5 °
